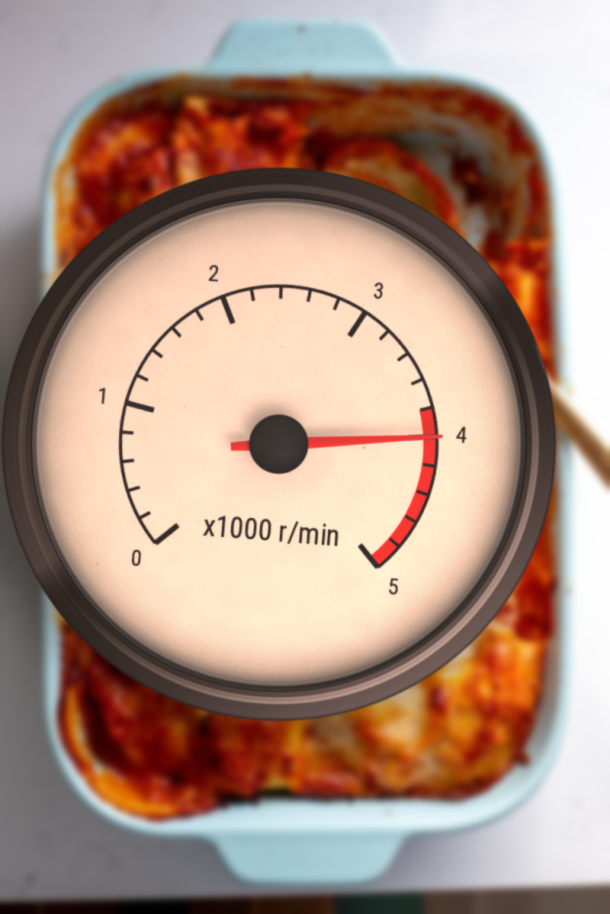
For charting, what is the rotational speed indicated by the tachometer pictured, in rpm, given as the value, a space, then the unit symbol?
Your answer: 4000 rpm
